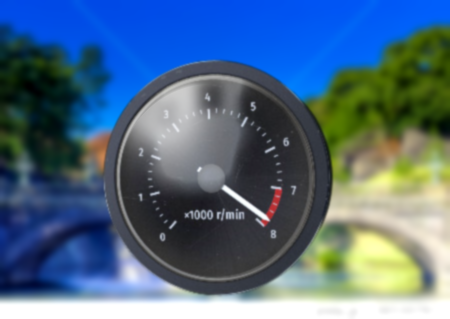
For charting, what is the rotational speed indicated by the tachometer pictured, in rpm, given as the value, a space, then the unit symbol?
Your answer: 7800 rpm
